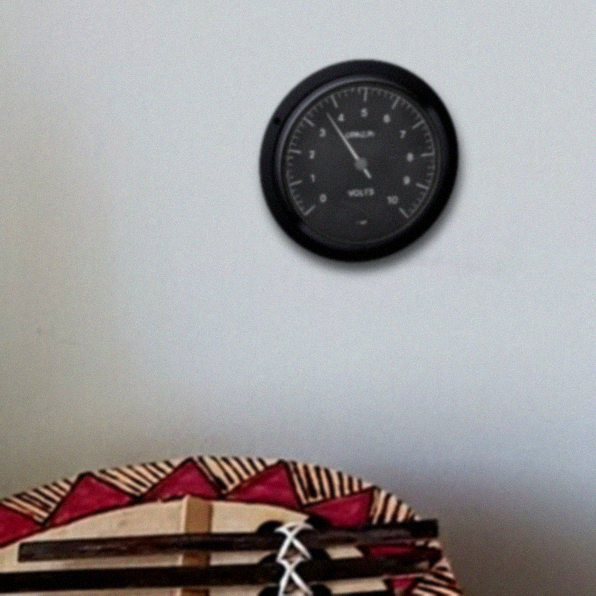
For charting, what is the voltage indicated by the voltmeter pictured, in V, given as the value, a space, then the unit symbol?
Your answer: 3.6 V
